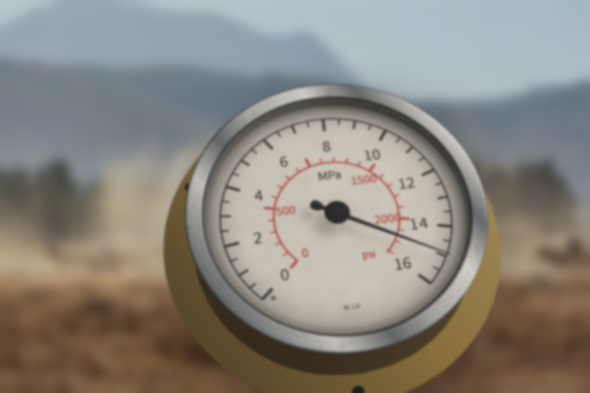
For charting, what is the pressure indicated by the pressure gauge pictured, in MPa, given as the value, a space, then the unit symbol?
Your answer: 15 MPa
